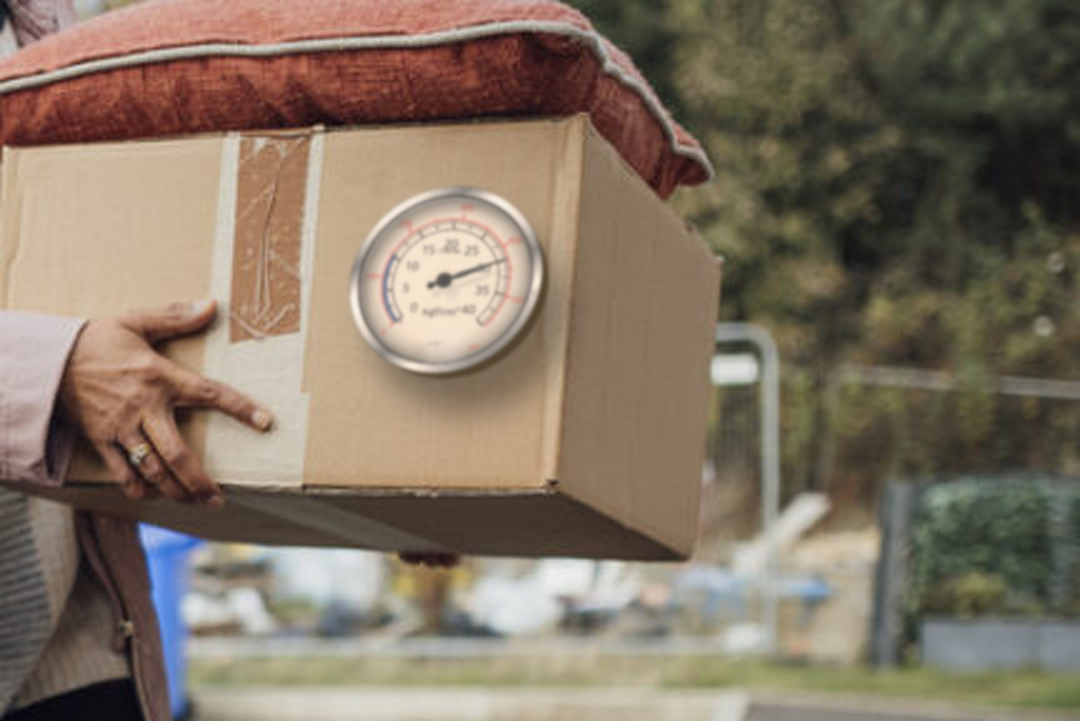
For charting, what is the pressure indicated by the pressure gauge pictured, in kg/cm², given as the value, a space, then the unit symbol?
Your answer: 30 kg/cm²
